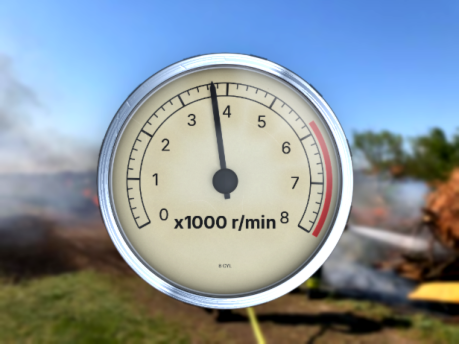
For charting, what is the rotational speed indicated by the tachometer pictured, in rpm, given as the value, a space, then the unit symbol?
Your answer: 3700 rpm
